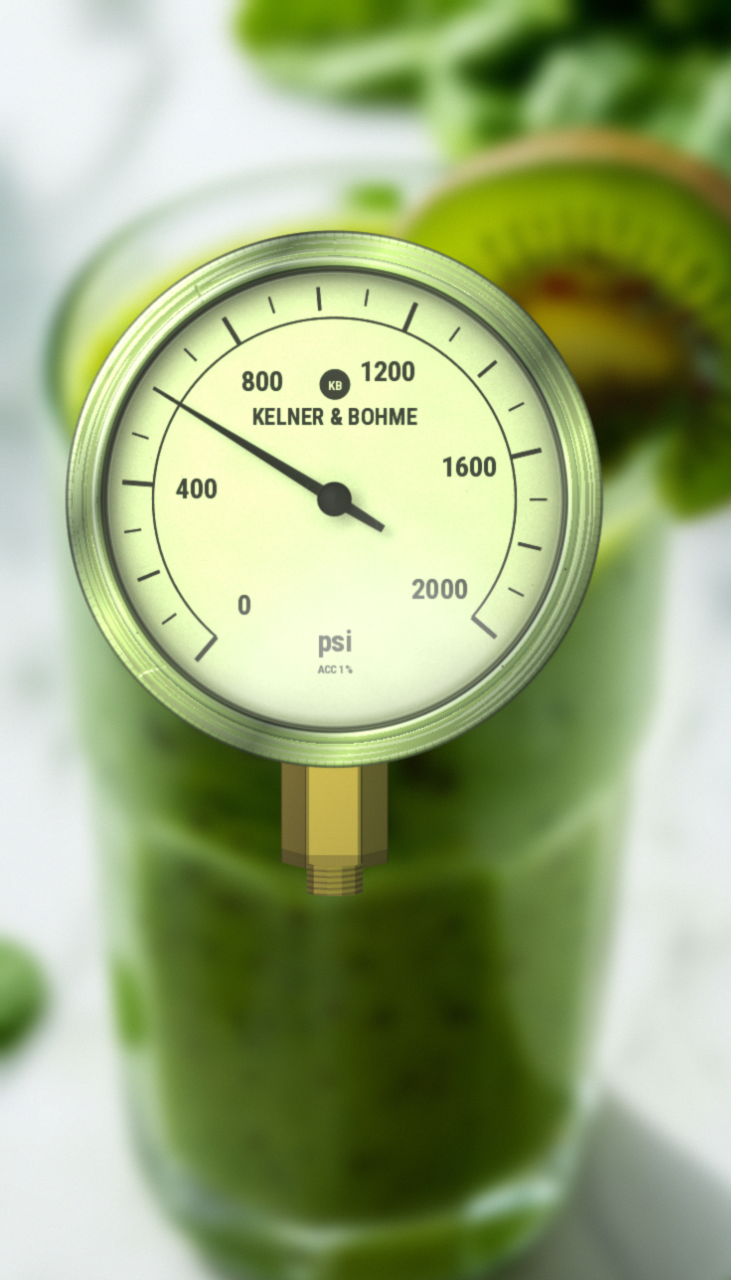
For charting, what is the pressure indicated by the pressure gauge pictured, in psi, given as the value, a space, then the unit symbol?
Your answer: 600 psi
